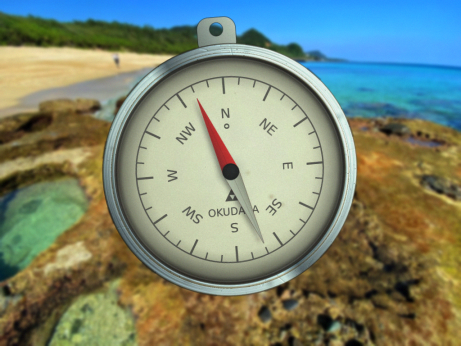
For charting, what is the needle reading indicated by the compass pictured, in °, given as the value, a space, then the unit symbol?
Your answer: 340 °
